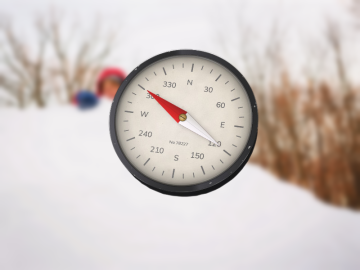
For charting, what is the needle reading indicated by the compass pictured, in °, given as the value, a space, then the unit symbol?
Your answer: 300 °
